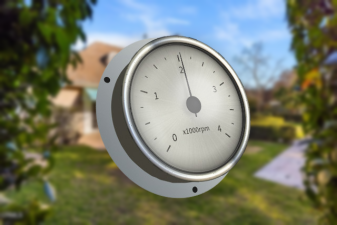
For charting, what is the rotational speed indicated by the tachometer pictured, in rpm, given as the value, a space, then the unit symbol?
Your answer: 2000 rpm
